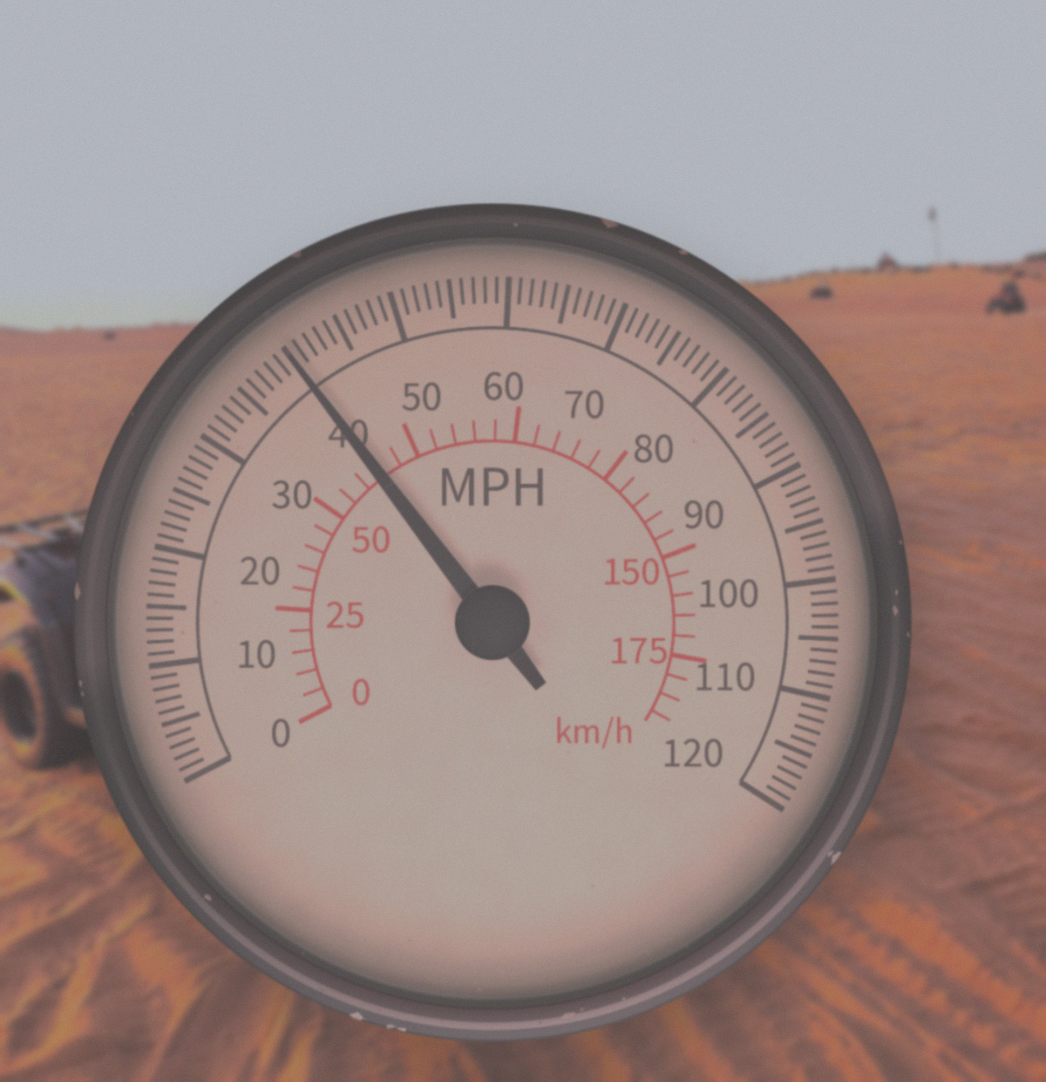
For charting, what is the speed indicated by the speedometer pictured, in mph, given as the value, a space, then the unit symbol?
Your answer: 40 mph
